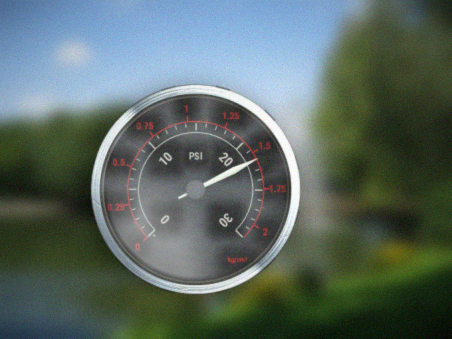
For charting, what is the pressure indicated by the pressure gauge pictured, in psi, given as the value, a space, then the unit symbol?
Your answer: 22 psi
